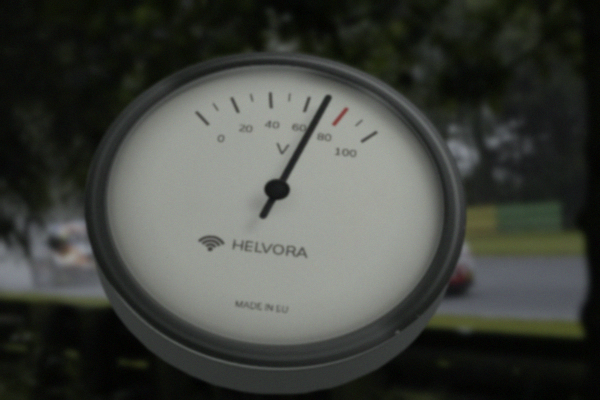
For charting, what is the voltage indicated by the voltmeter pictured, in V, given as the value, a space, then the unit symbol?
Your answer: 70 V
